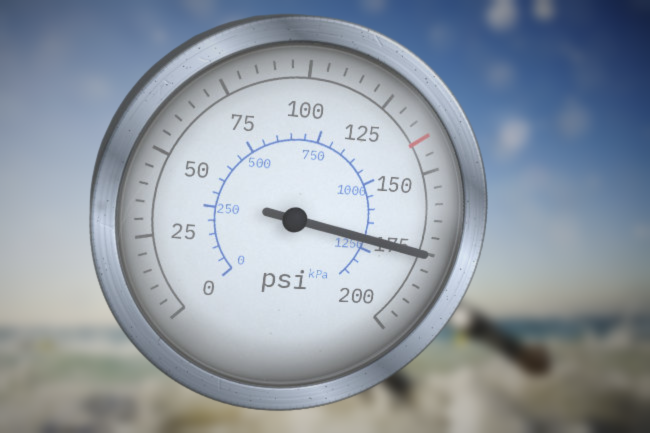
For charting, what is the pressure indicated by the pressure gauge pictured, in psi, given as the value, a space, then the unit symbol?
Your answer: 175 psi
